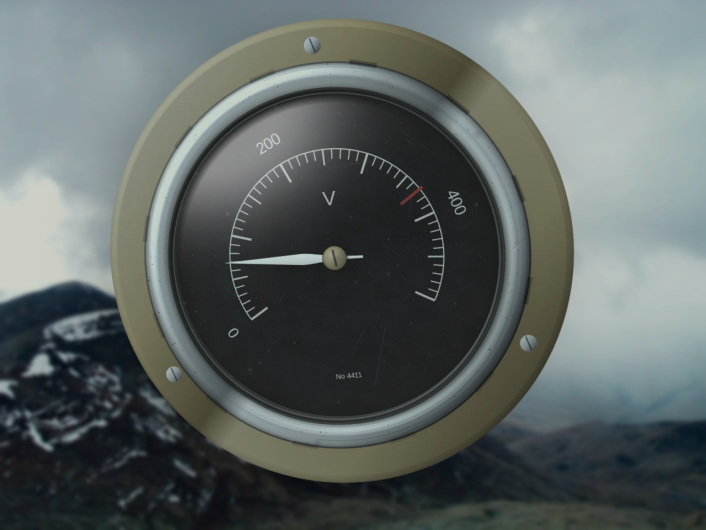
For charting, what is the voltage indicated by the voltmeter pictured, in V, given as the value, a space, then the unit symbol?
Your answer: 70 V
